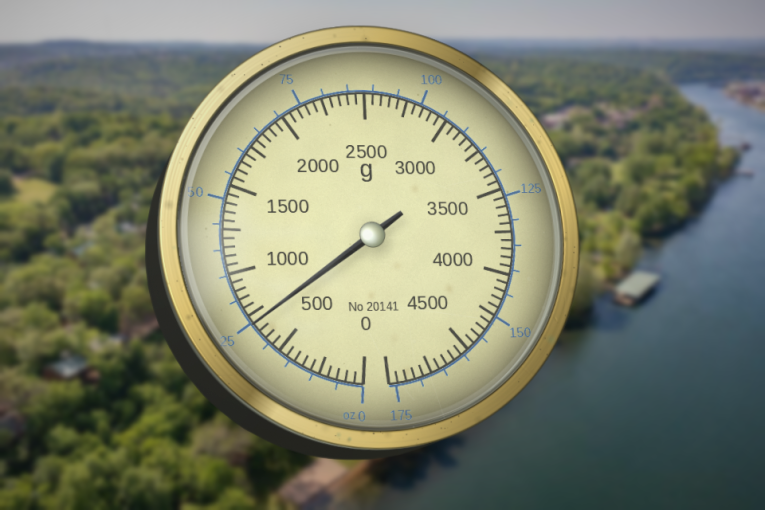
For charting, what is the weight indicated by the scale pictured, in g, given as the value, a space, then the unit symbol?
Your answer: 700 g
